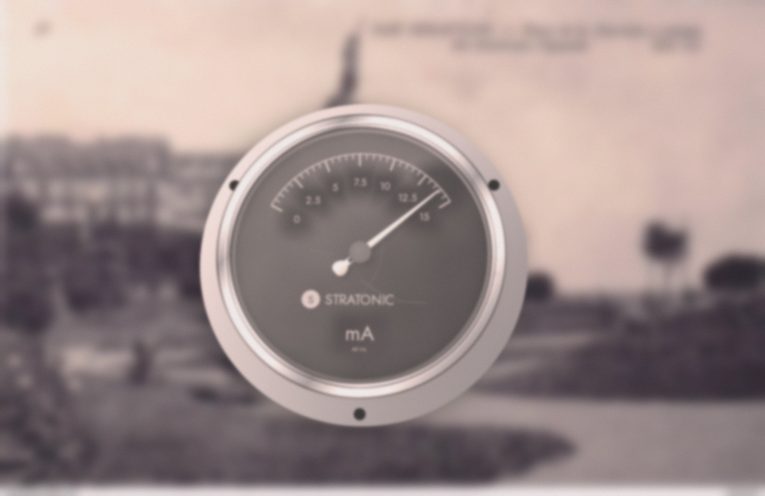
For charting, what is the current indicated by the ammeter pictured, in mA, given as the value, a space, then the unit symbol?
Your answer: 14 mA
